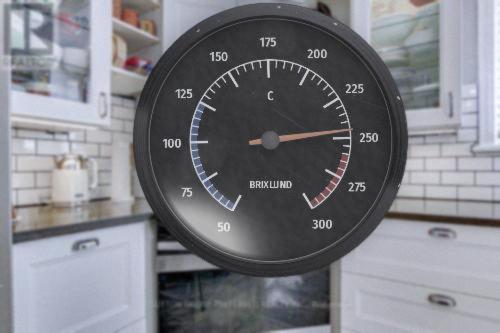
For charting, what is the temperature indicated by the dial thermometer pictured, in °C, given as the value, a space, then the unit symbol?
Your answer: 245 °C
